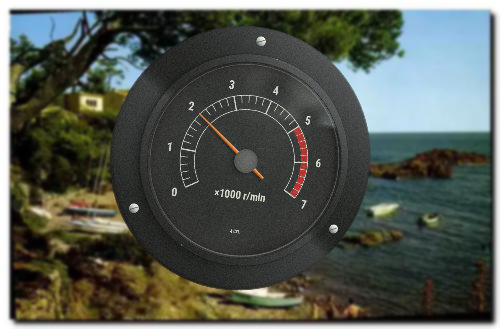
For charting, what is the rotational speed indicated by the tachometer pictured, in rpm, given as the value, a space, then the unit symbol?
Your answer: 2000 rpm
